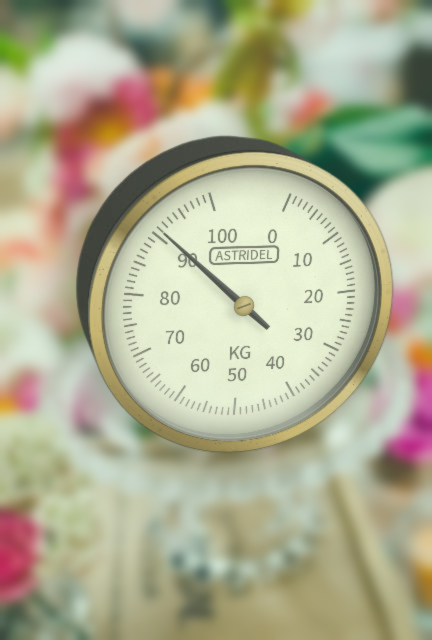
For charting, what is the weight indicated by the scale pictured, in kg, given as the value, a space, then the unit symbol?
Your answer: 91 kg
